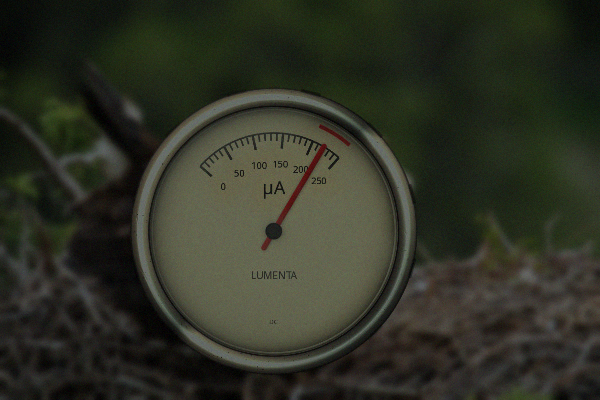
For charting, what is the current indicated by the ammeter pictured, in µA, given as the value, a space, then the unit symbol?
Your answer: 220 µA
